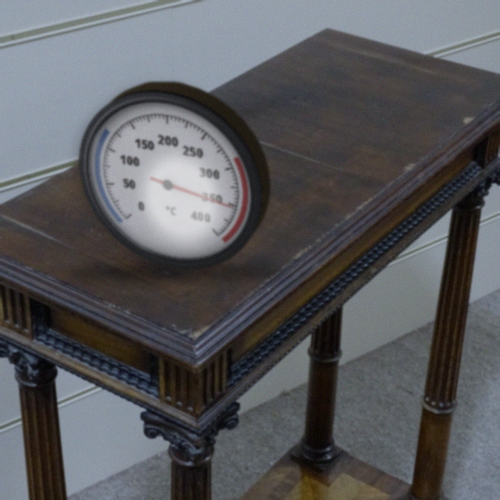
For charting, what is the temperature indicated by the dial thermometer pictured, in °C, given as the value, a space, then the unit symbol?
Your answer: 350 °C
